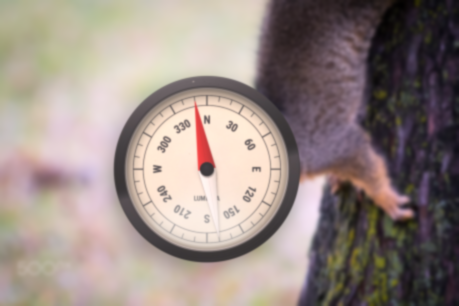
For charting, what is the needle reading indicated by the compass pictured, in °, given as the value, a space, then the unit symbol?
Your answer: 350 °
